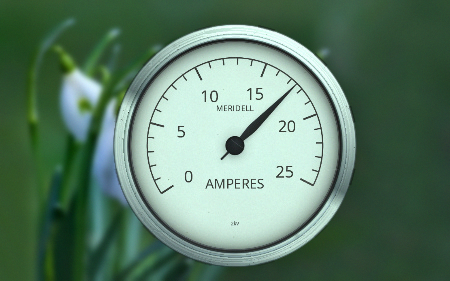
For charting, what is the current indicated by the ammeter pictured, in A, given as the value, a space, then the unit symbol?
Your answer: 17.5 A
